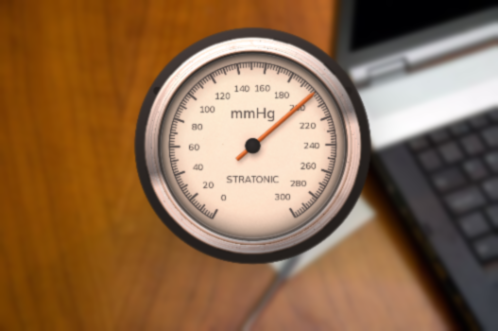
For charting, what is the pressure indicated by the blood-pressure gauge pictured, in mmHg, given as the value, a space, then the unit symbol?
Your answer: 200 mmHg
